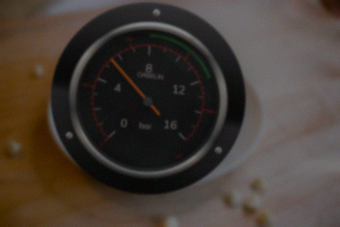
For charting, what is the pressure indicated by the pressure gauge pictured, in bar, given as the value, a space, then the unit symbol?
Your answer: 5.5 bar
